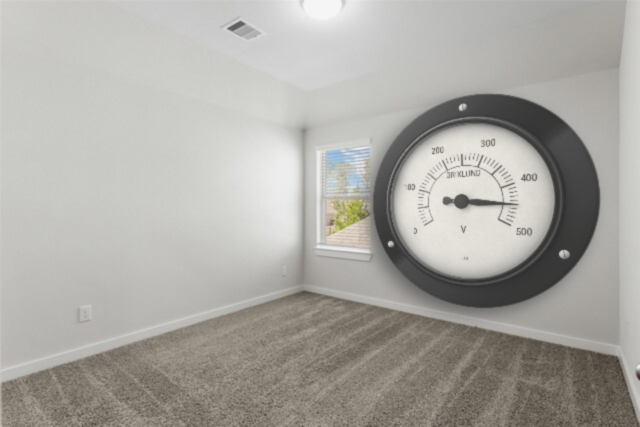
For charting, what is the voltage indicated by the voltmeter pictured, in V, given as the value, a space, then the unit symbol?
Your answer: 450 V
